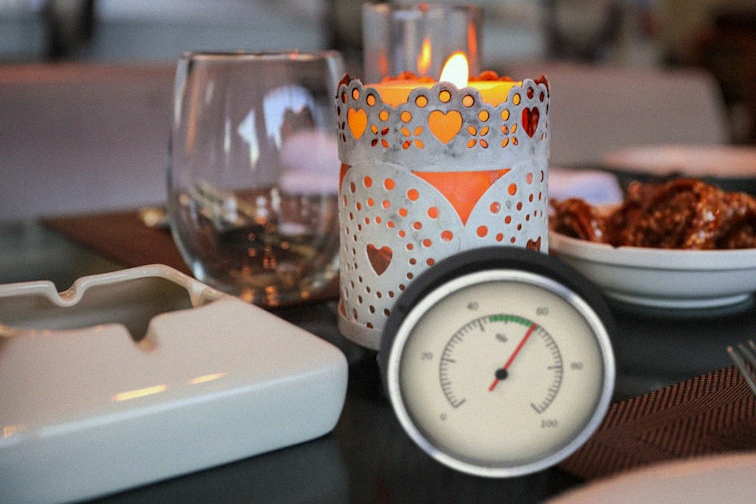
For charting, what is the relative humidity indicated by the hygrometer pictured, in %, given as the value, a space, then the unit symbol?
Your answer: 60 %
